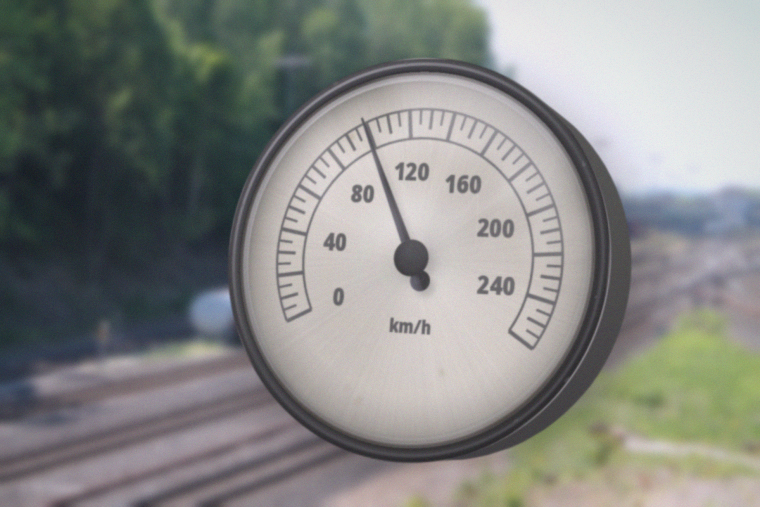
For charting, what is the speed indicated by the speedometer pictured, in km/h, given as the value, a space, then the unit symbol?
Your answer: 100 km/h
